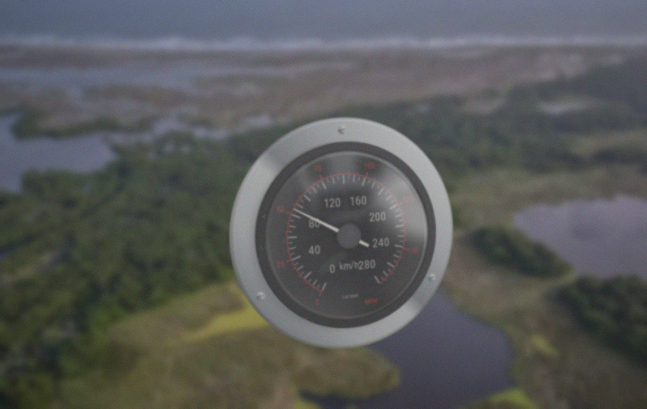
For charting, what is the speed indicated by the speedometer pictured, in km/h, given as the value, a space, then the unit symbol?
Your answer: 85 km/h
